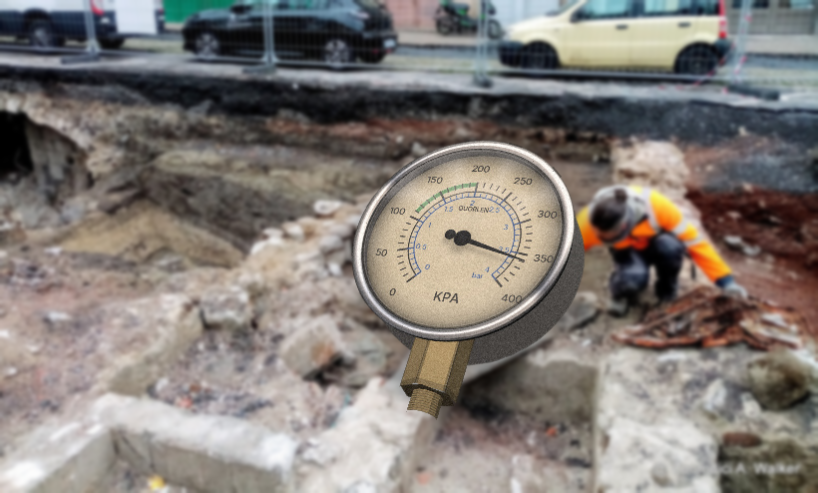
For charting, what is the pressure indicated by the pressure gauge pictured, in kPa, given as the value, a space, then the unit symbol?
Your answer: 360 kPa
